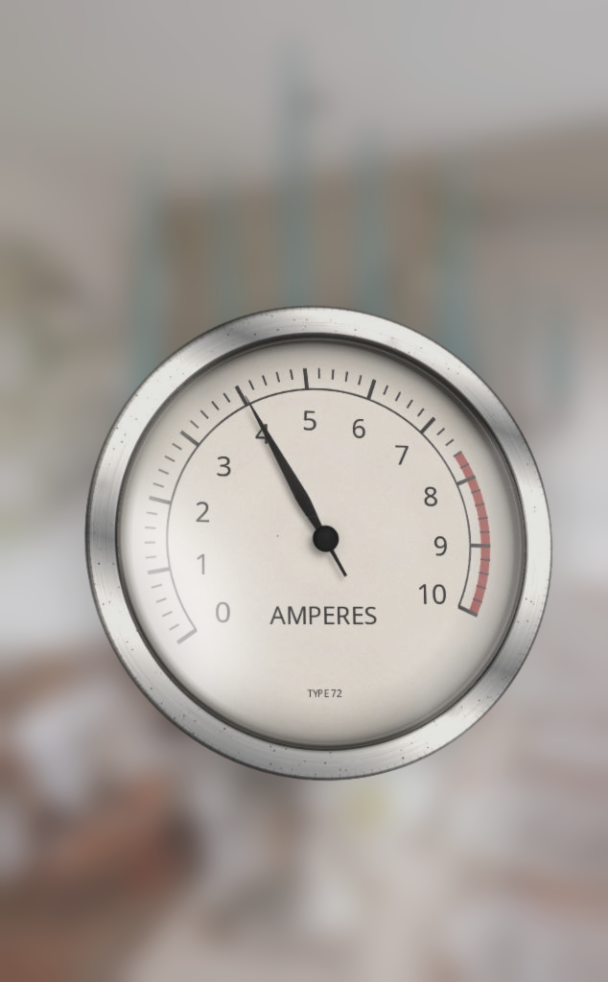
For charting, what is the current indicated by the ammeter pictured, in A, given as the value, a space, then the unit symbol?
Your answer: 4 A
